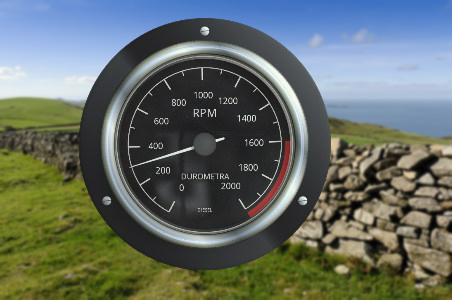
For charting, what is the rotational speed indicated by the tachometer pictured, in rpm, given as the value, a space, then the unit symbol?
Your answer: 300 rpm
